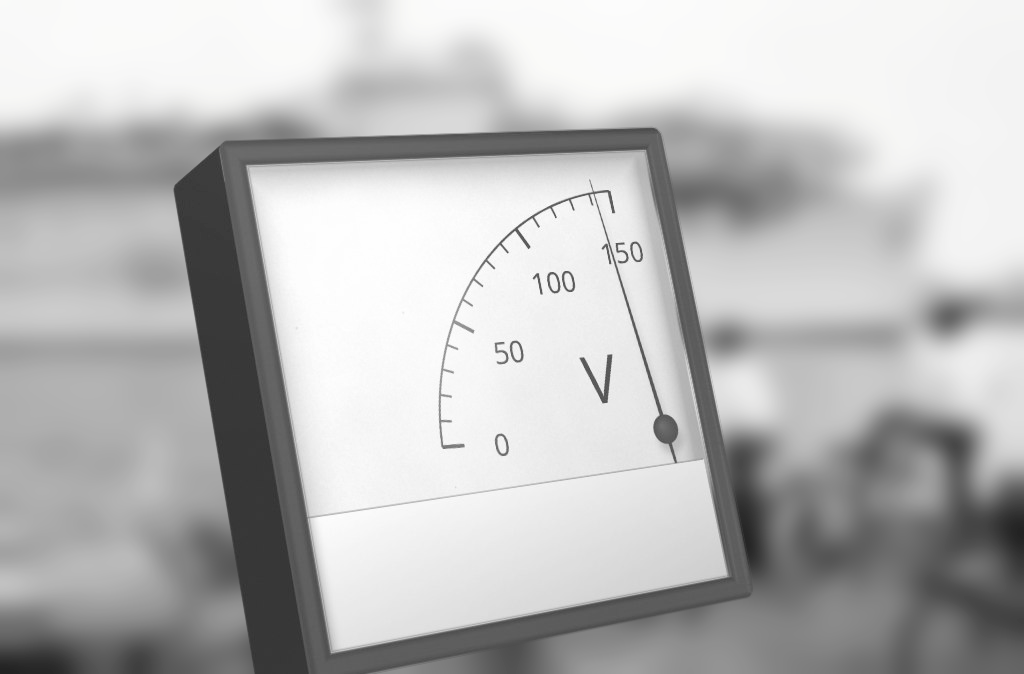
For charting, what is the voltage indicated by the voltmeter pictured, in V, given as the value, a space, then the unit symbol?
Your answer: 140 V
